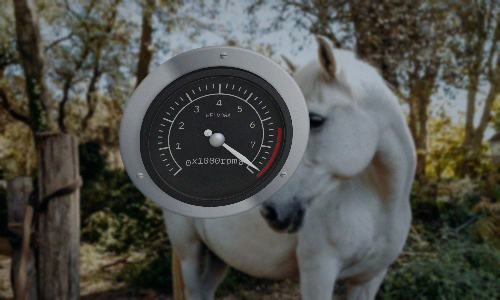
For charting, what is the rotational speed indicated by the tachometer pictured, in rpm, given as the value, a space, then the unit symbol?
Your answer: 7800 rpm
